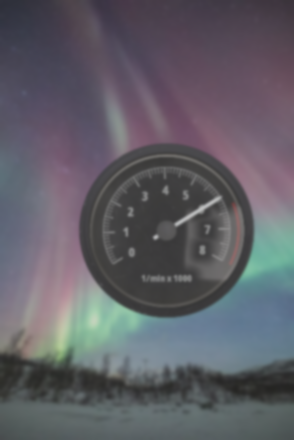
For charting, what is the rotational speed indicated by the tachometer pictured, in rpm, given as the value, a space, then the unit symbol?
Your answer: 6000 rpm
